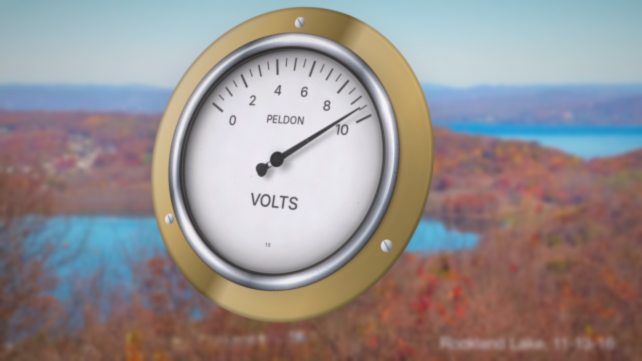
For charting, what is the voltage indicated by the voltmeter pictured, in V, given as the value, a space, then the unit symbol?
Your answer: 9.5 V
